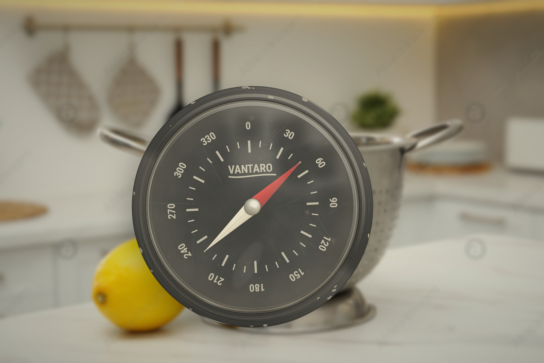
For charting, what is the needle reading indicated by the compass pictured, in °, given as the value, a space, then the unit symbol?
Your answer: 50 °
